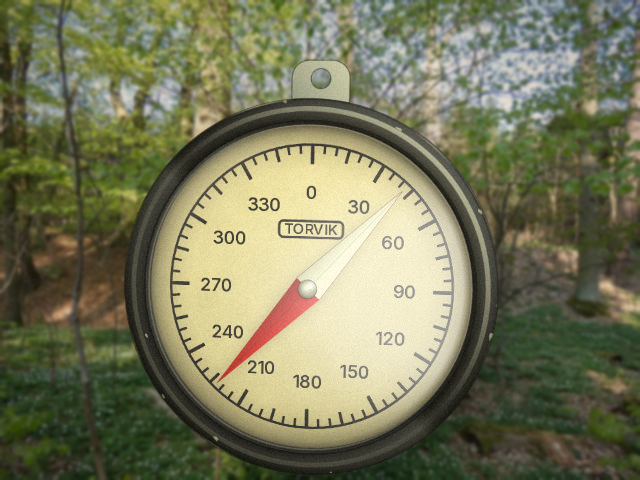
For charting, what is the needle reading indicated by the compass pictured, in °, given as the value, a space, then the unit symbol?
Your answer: 222.5 °
